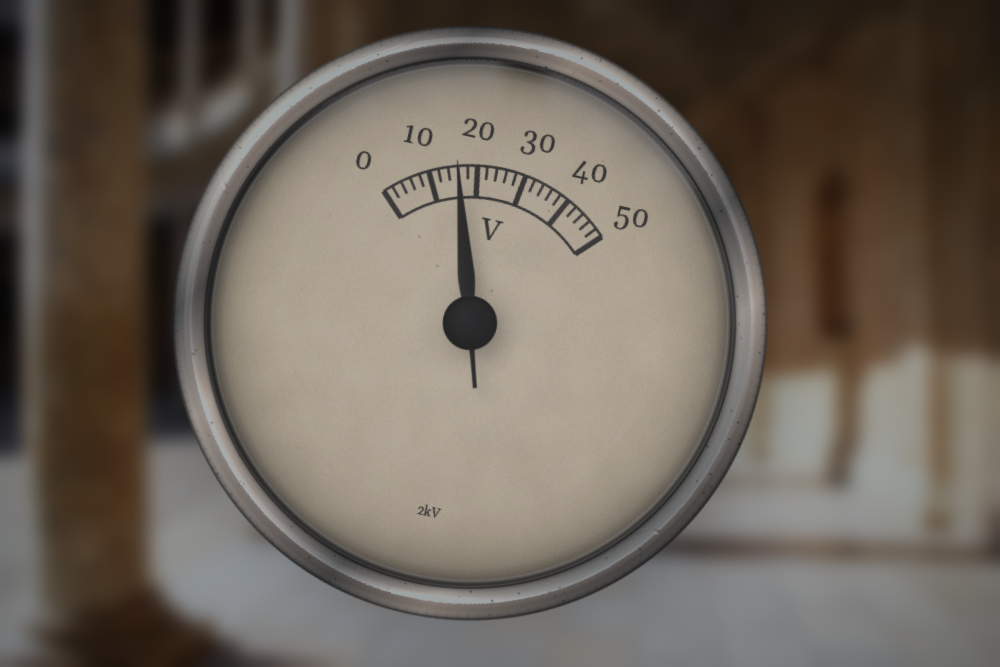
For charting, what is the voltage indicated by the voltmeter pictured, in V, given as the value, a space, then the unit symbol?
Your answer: 16 V
